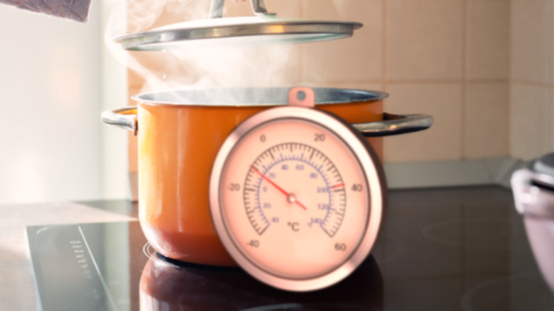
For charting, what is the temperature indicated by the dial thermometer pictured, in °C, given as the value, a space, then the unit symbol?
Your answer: -10 °C
